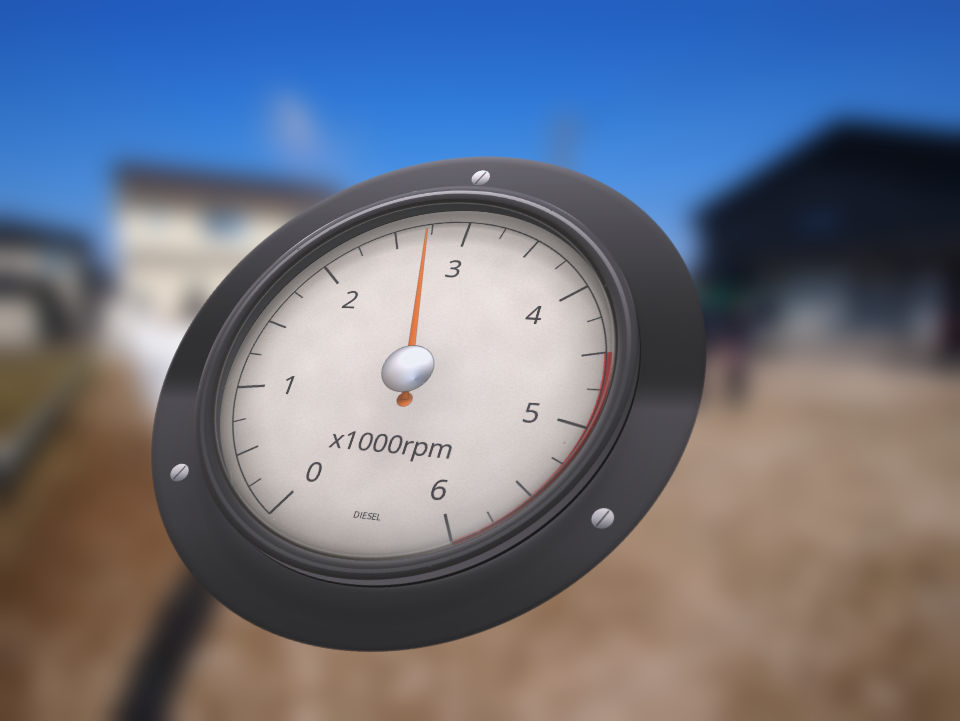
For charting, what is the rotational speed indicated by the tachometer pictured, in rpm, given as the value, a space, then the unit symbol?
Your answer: 2750 rpm
